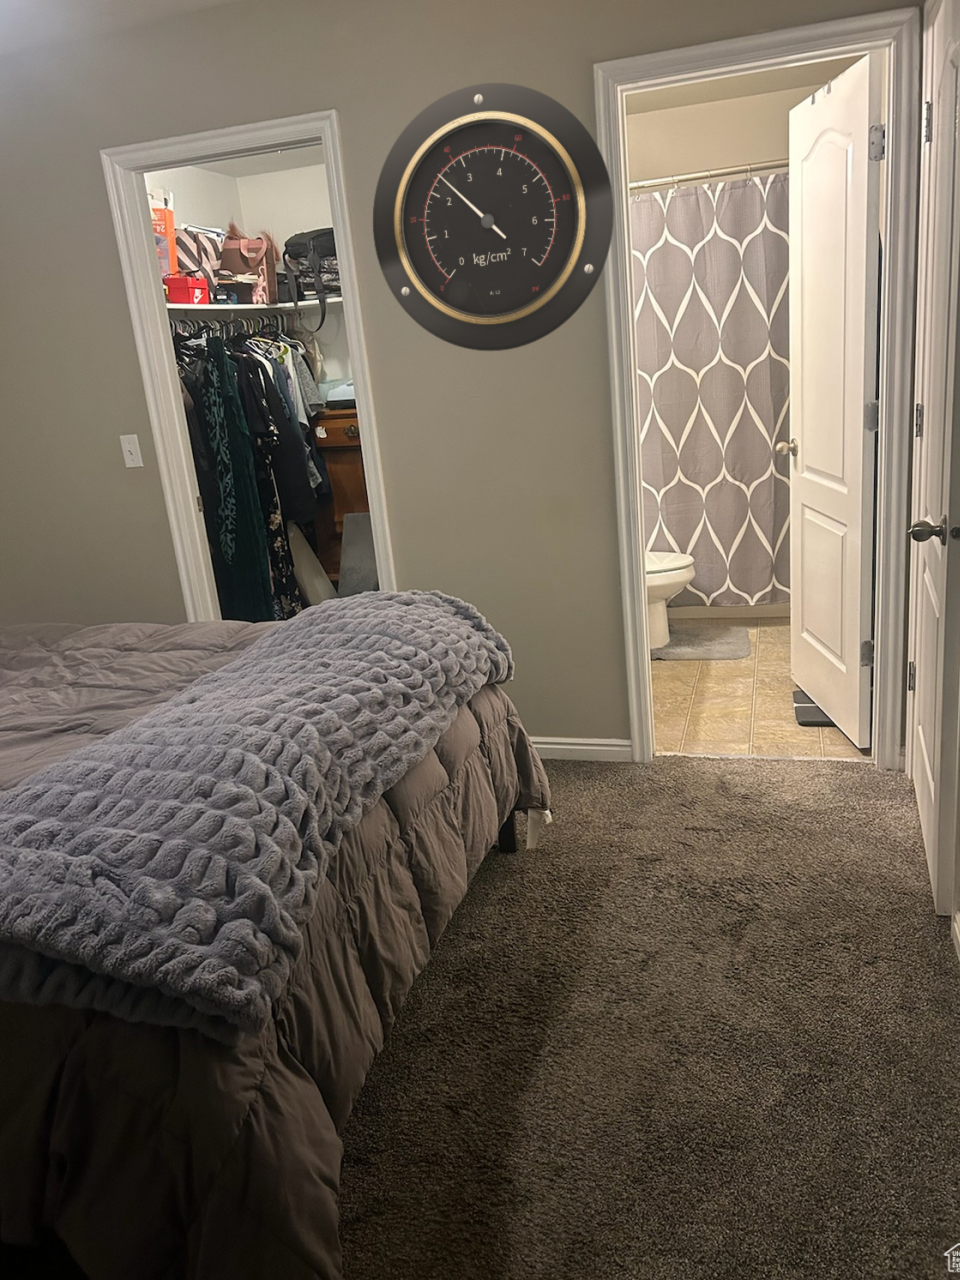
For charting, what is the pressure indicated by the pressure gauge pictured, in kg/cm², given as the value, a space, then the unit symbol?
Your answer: 2.4 kg/cm²
